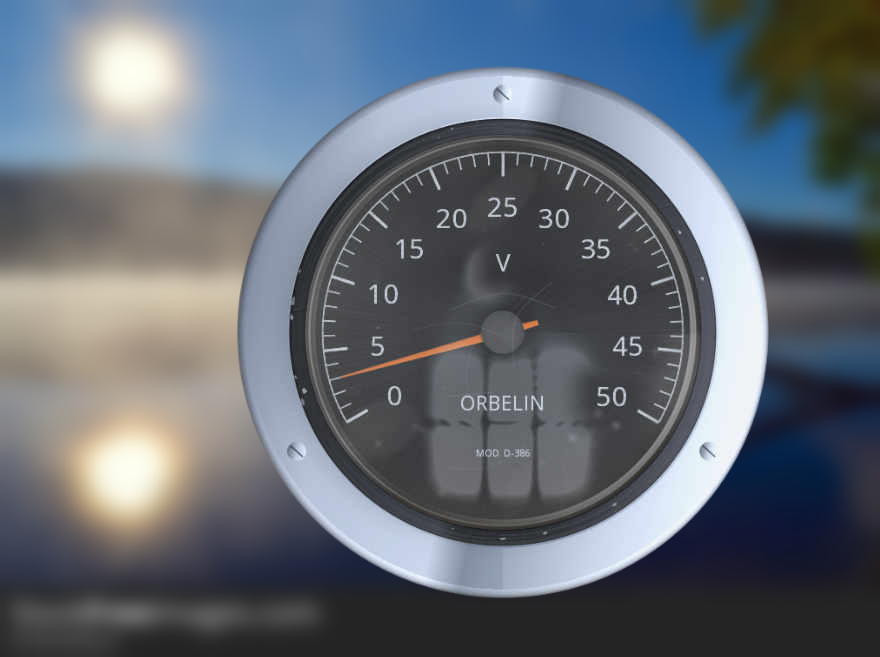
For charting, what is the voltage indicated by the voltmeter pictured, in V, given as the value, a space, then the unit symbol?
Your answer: 3 V
